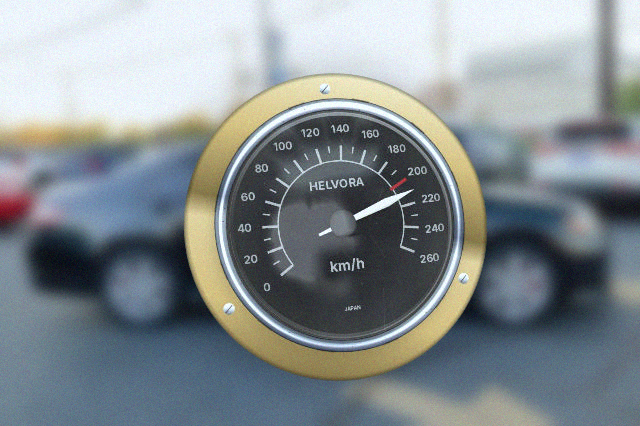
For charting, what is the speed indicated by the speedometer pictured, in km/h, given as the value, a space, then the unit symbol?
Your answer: 210 km/h
